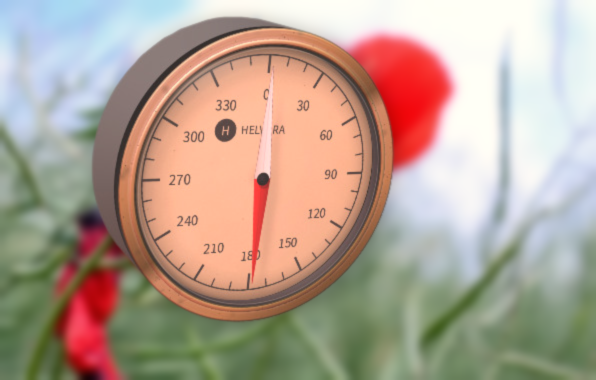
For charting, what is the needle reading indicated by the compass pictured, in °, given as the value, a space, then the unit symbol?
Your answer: 180 °
